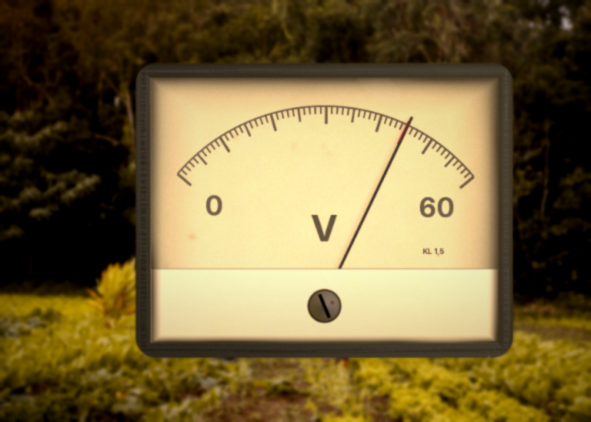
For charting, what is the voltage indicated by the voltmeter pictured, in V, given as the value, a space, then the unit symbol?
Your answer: 45 V
